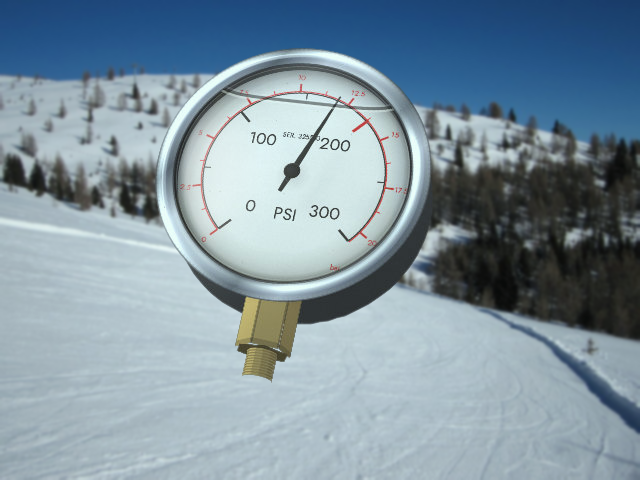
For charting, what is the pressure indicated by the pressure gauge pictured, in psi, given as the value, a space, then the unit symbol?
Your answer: 175 psi
